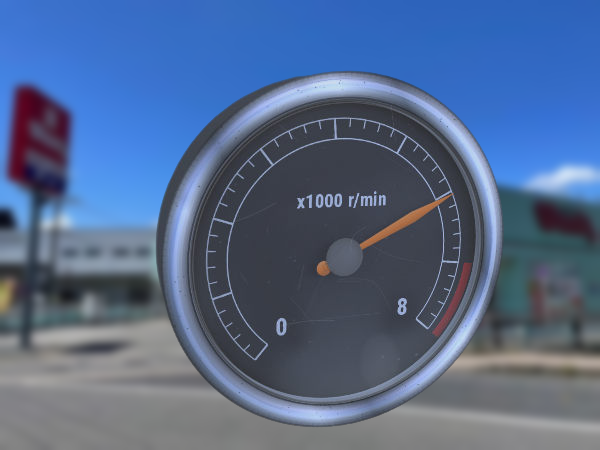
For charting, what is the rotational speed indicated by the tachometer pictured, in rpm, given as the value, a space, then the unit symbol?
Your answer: 6000 rpm
